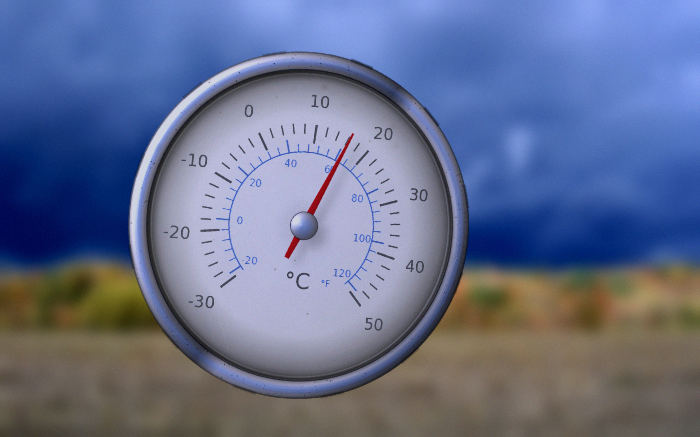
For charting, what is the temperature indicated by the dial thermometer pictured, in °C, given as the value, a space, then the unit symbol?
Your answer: 16 °C
